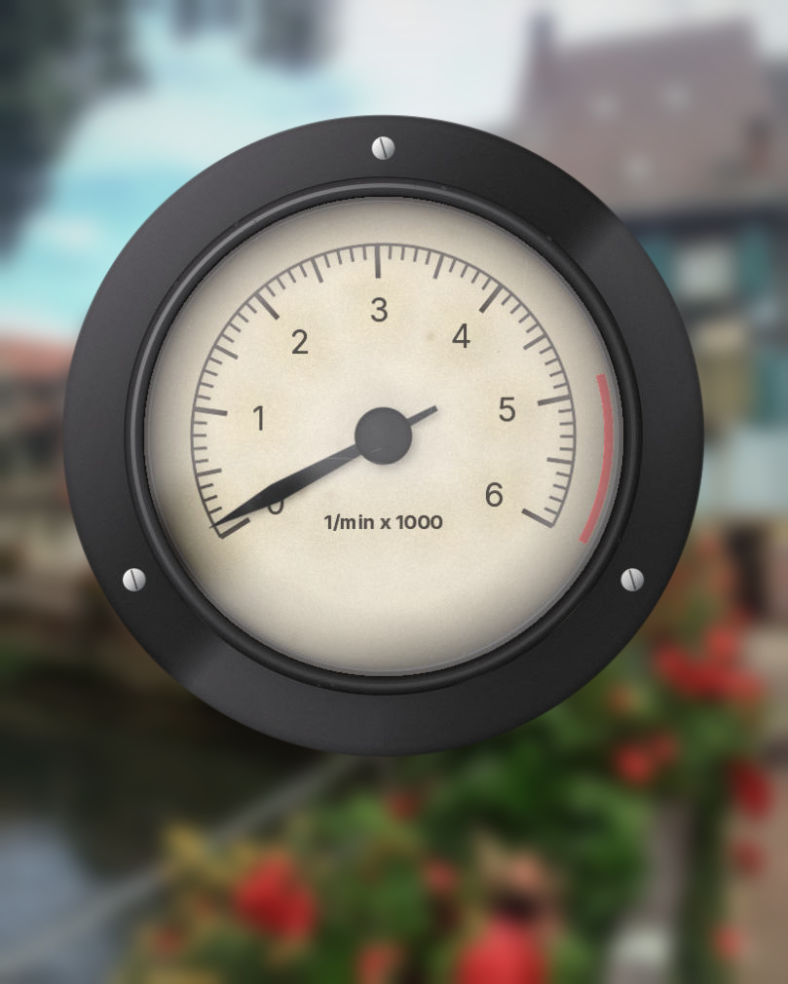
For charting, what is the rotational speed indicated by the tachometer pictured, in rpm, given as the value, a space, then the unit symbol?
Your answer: 100 rpm
